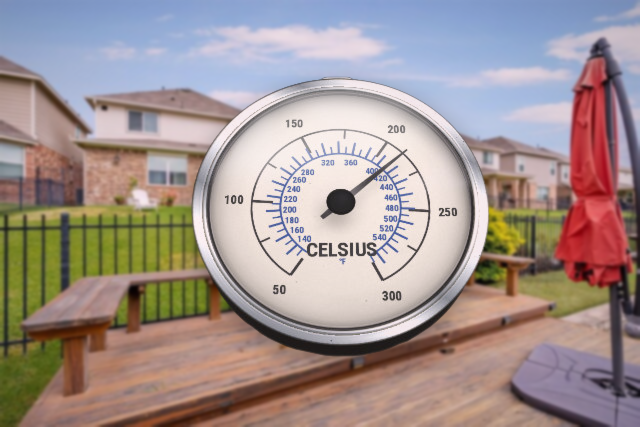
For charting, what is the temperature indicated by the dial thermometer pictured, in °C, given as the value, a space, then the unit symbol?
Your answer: 212.5 °C
